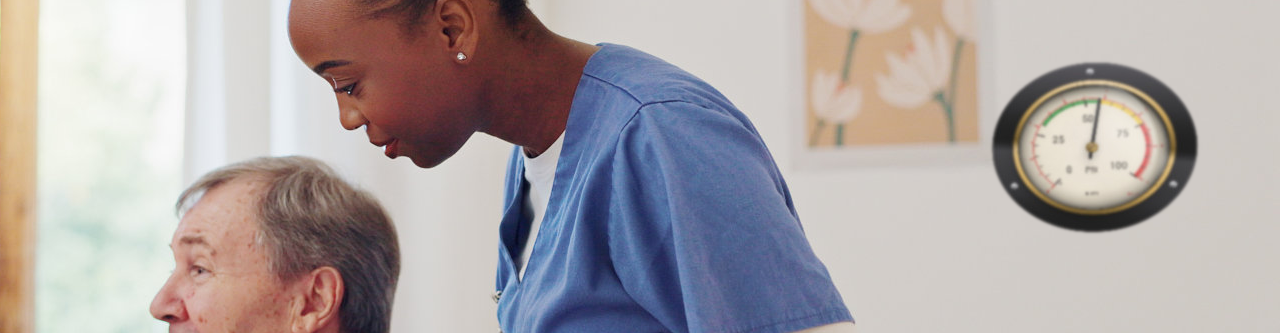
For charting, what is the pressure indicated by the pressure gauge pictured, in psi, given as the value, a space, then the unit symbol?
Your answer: 55 psi
